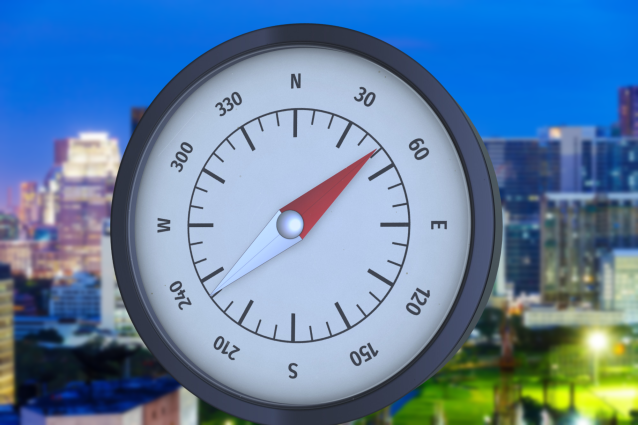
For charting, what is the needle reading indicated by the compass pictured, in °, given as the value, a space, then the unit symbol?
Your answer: 50 °
